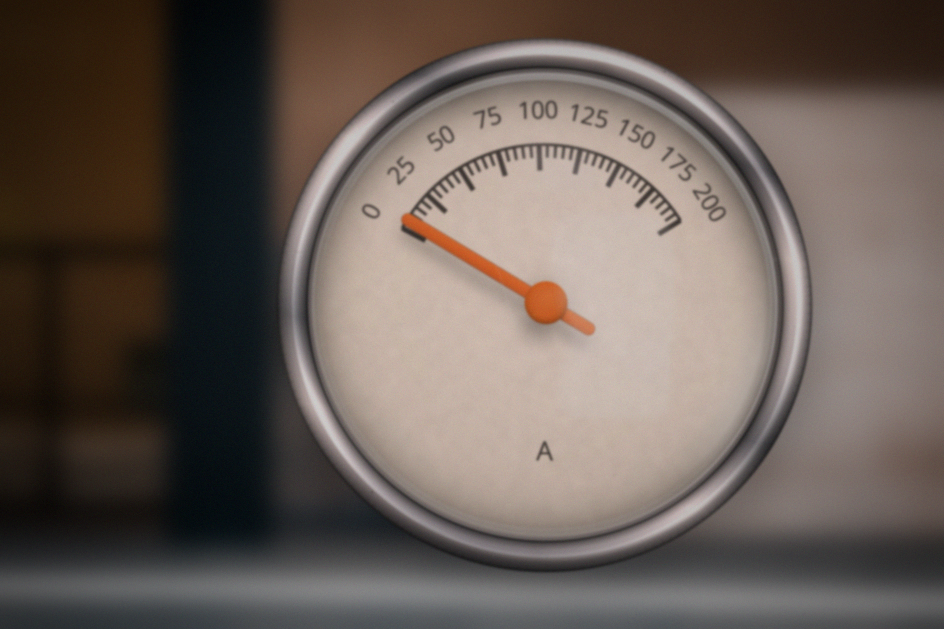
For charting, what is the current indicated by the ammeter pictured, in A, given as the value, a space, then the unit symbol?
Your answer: 5 A
